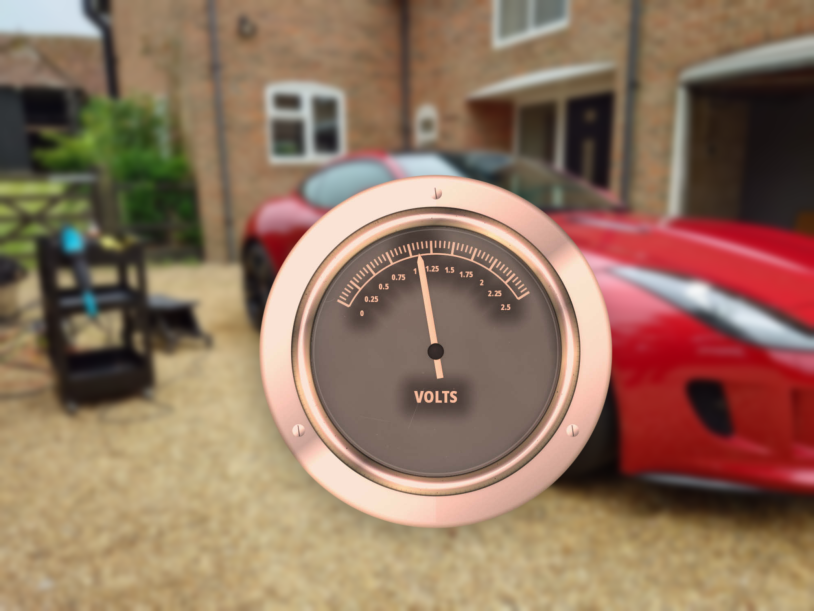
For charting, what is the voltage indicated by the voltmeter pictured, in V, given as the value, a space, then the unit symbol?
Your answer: 1.1 V
